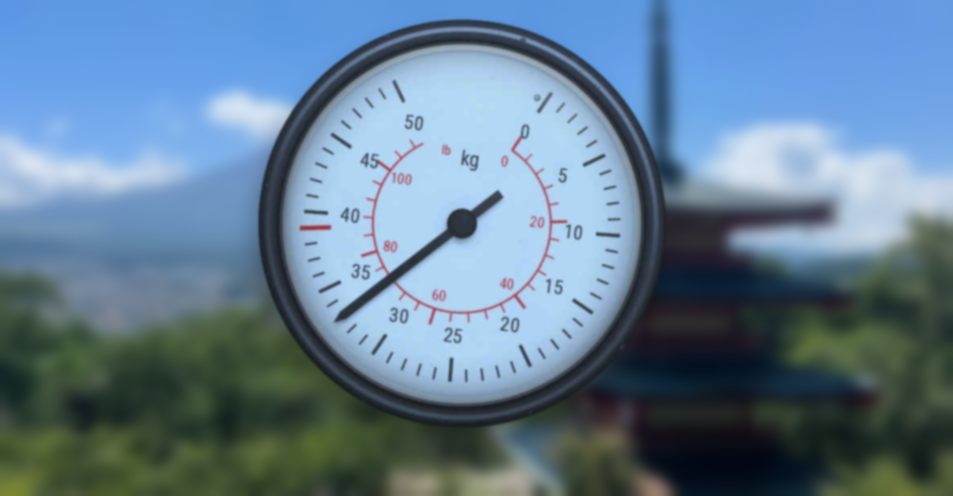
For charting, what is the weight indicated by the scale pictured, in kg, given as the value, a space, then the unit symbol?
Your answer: 33 kg
